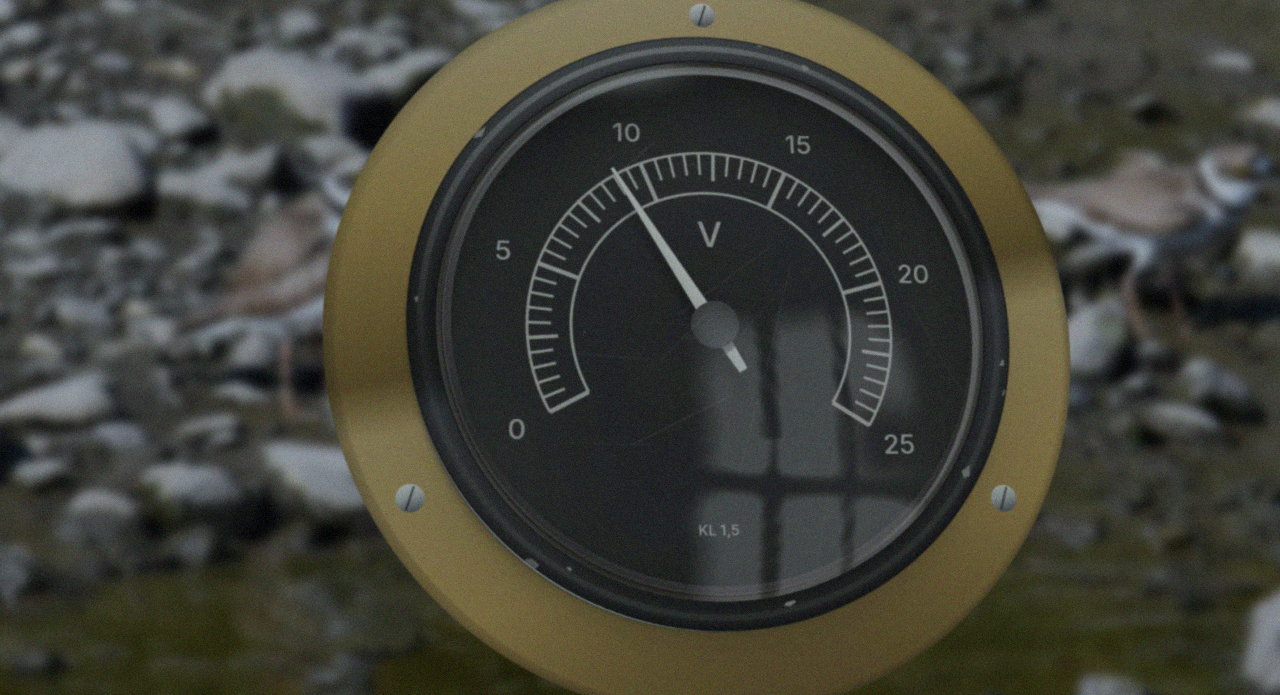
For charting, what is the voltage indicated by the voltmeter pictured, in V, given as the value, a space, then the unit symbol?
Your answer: 9 V
